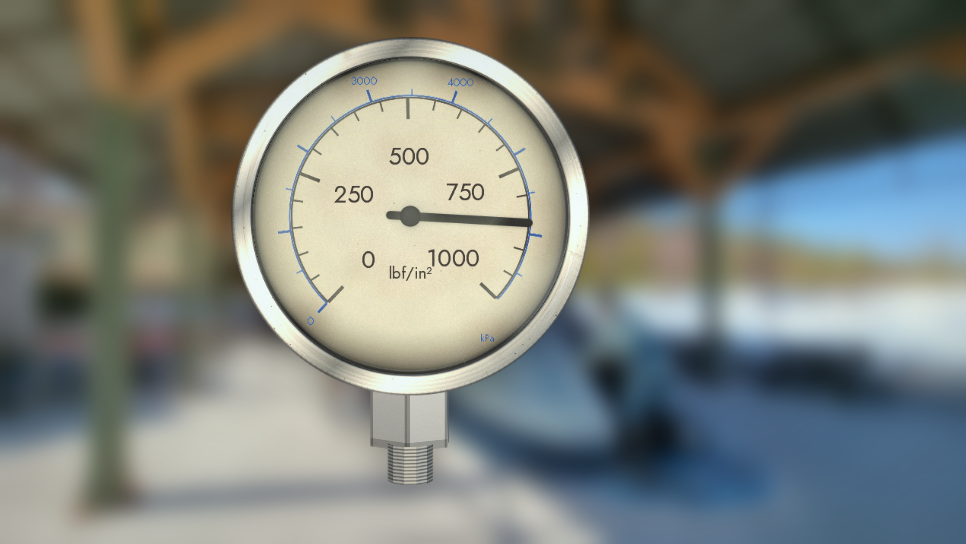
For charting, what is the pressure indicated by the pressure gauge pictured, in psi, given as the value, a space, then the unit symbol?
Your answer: 850 psi
